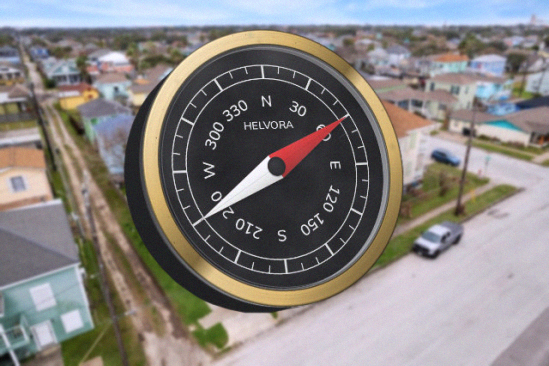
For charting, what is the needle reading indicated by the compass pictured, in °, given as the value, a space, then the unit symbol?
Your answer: 60 °
